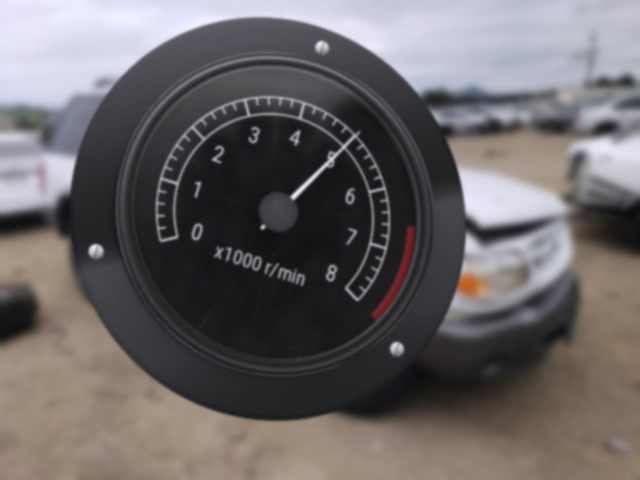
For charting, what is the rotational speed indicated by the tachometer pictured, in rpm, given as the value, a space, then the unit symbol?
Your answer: 5000 rpm
